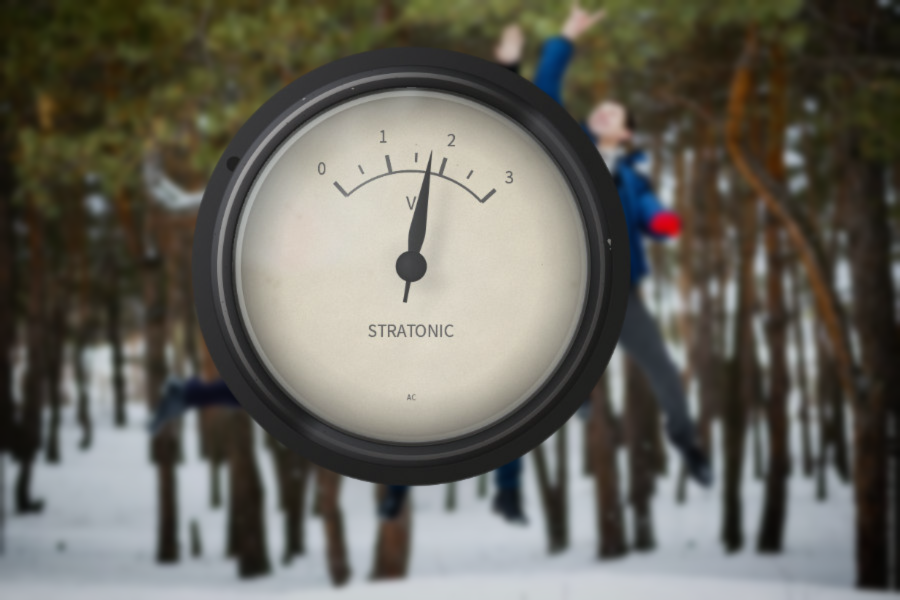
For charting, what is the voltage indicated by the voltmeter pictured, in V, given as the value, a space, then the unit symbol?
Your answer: 1.75 V
